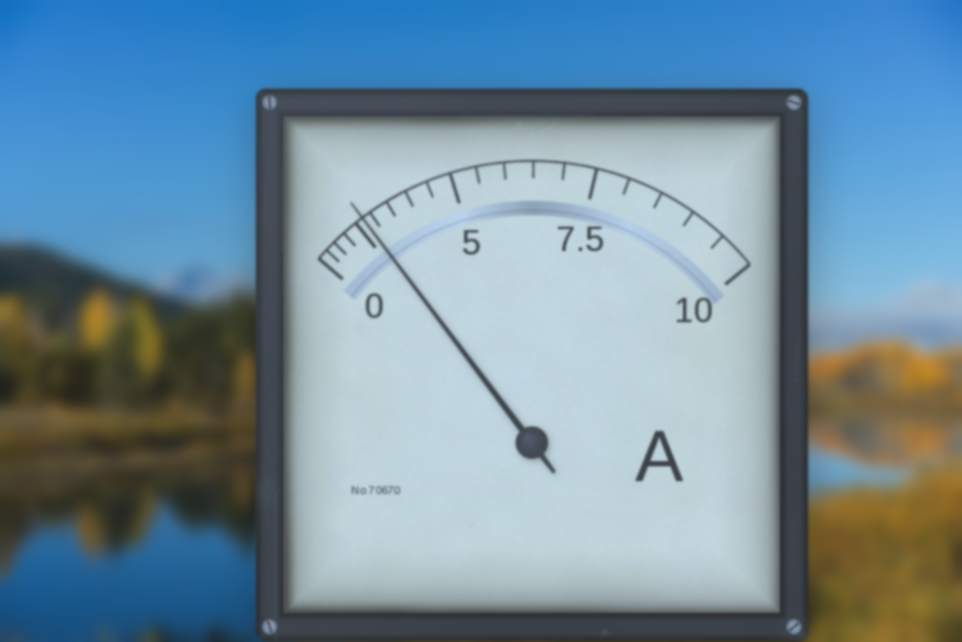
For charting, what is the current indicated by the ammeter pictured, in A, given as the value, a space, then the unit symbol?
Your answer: 2.75 A
